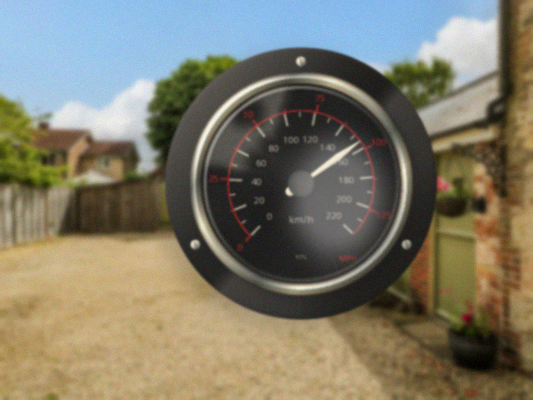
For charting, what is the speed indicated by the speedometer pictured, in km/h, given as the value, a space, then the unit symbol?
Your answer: 155 km/h
